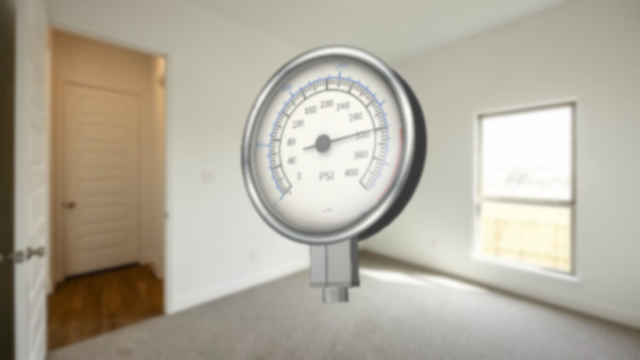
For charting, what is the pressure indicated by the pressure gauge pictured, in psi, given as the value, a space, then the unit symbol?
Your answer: 320 psi
